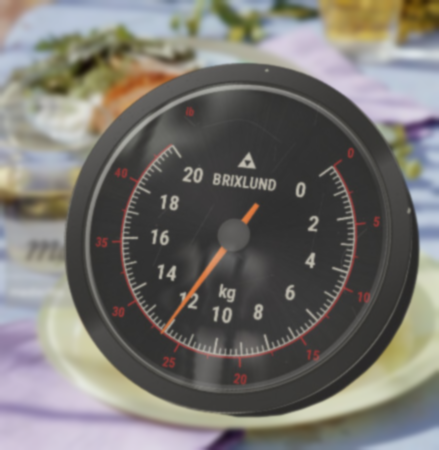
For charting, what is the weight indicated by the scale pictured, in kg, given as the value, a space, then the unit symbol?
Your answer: 12 kg
